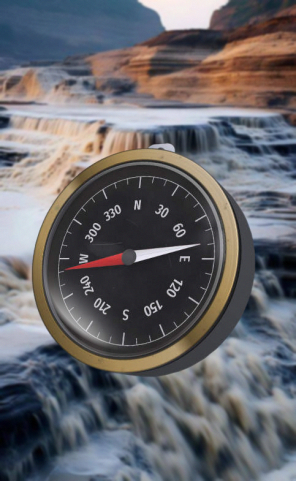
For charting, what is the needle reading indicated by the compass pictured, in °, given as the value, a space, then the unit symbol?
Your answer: 260 °
